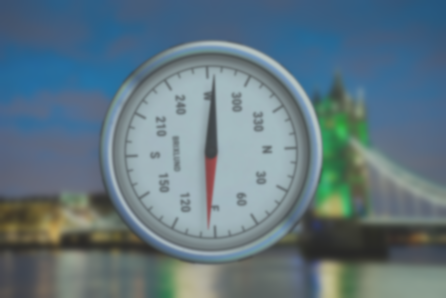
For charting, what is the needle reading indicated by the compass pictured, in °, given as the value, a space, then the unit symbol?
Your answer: 95 °
